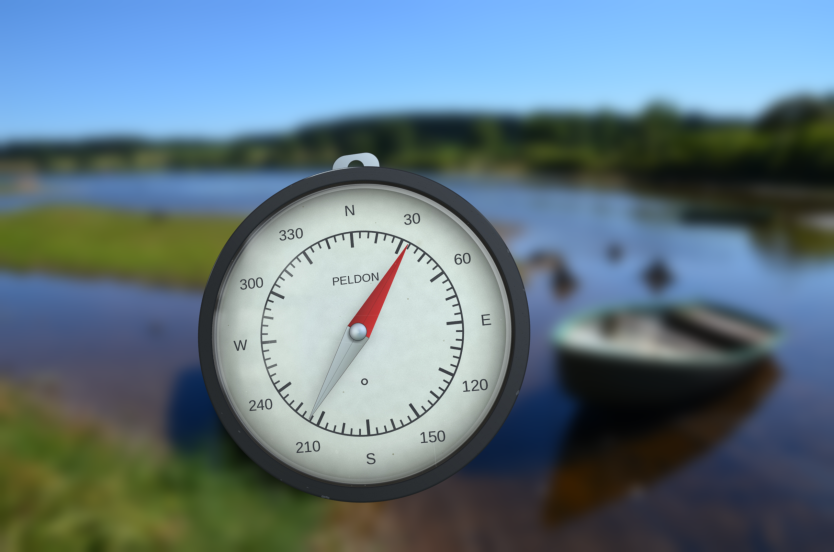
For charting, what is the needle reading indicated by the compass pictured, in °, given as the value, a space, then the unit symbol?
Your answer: 35 °
